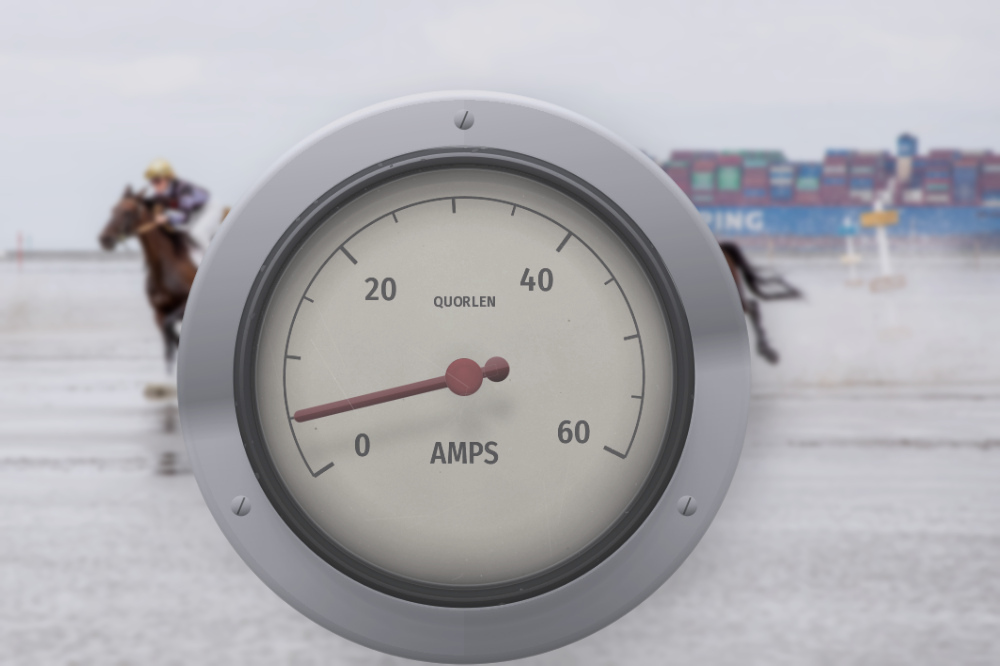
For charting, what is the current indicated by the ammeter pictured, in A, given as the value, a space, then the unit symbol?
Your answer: 5 A
